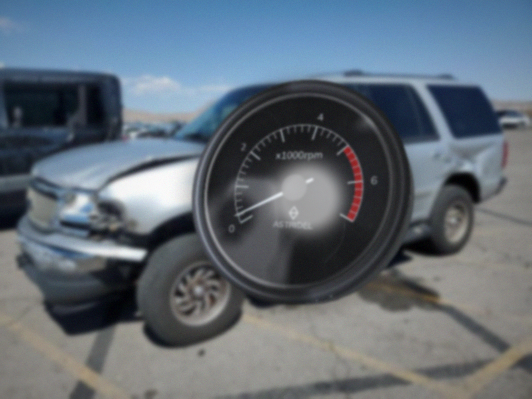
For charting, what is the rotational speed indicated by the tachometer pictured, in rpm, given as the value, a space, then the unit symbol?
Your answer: 200 rpm
